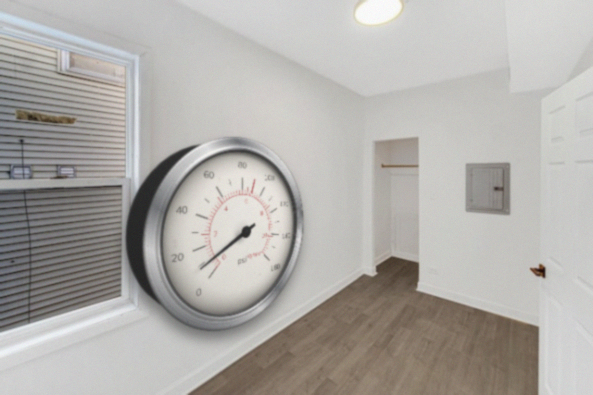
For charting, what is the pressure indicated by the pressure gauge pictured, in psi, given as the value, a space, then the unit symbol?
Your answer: 10 psi
